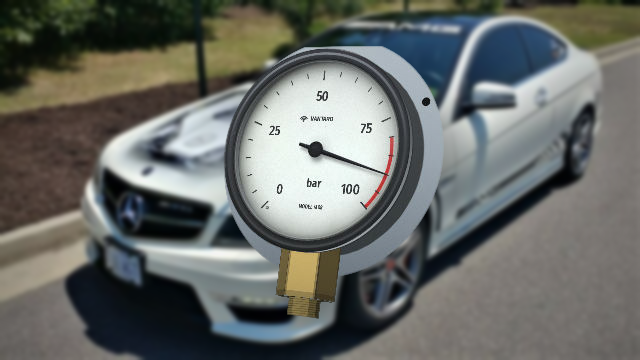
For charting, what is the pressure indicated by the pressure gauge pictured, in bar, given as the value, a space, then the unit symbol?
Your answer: 90 bar
